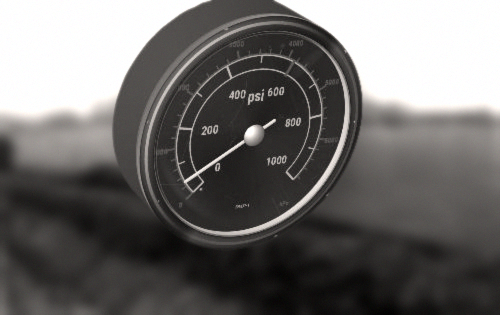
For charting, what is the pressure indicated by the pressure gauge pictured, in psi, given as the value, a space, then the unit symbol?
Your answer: 50 psi
